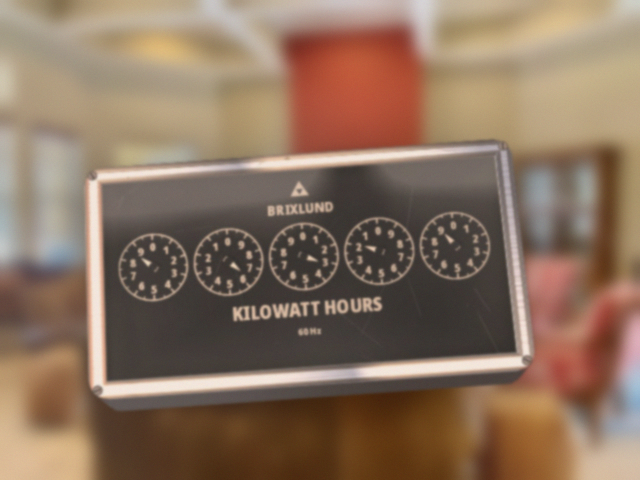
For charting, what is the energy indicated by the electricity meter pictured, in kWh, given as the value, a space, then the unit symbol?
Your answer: 86319 kWh
